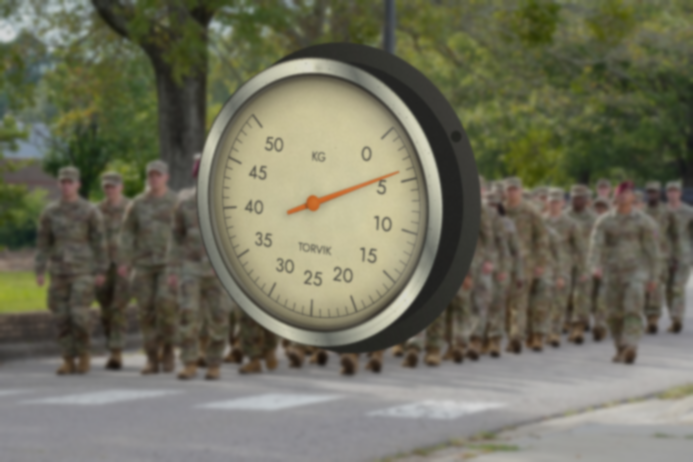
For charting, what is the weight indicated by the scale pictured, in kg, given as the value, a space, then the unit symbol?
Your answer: 4 kg
